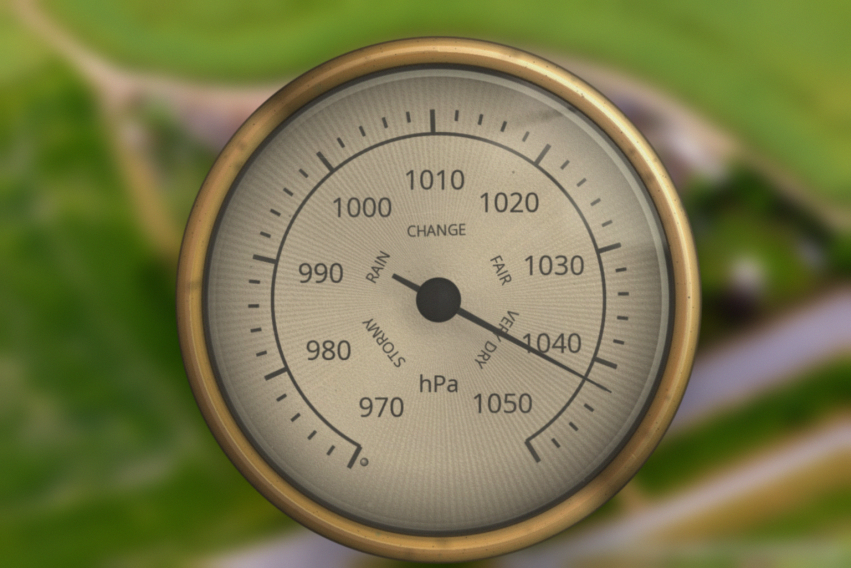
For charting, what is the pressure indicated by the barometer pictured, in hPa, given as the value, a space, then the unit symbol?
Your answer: 1042 hPa
